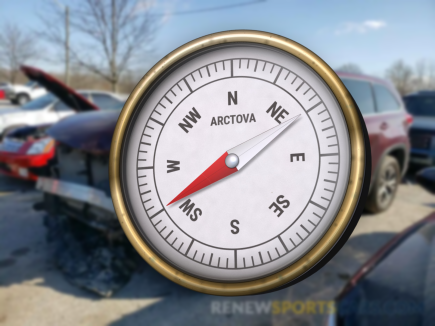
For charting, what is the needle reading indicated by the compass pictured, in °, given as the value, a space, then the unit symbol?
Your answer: 240 °
